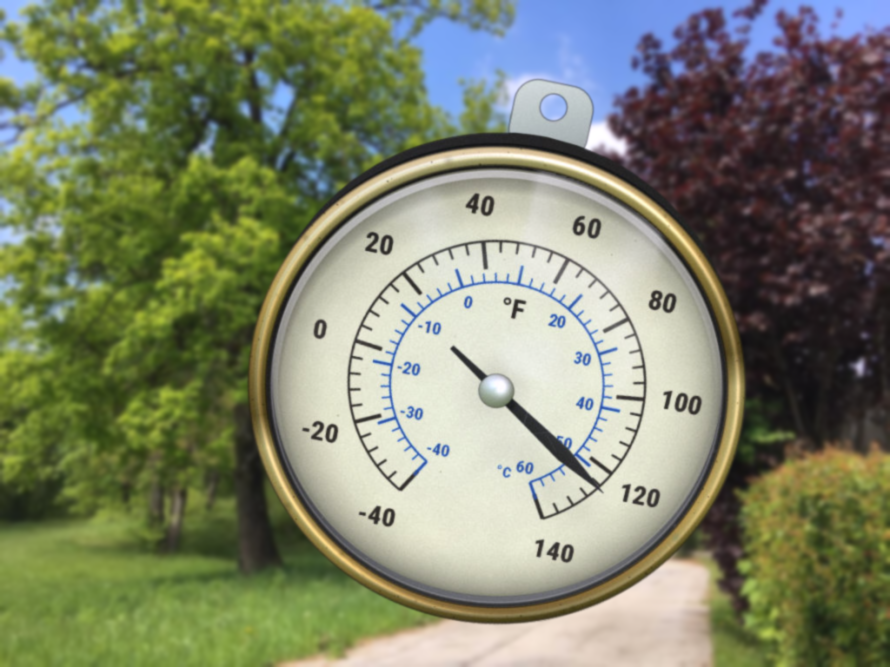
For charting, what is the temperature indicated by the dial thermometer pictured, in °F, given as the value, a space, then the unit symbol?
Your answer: 124 °F
